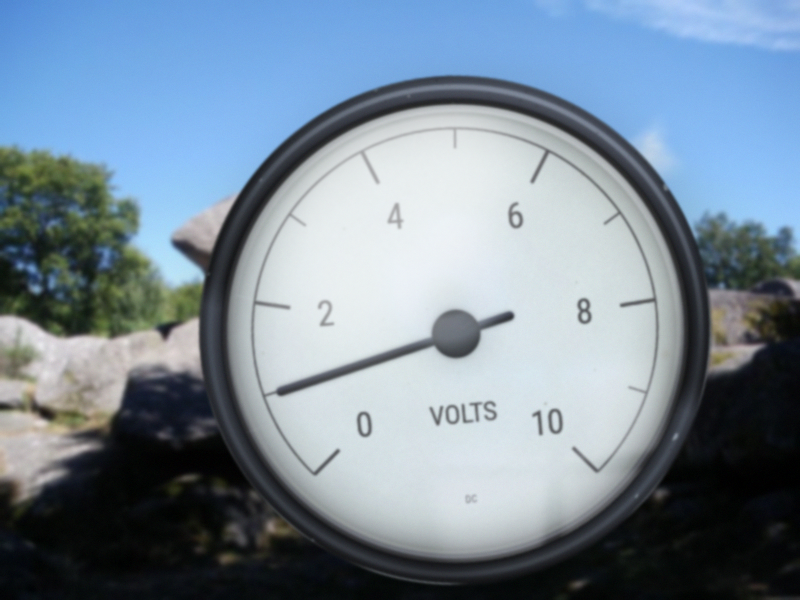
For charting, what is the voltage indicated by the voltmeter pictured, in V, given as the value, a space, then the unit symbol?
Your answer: 1 V
